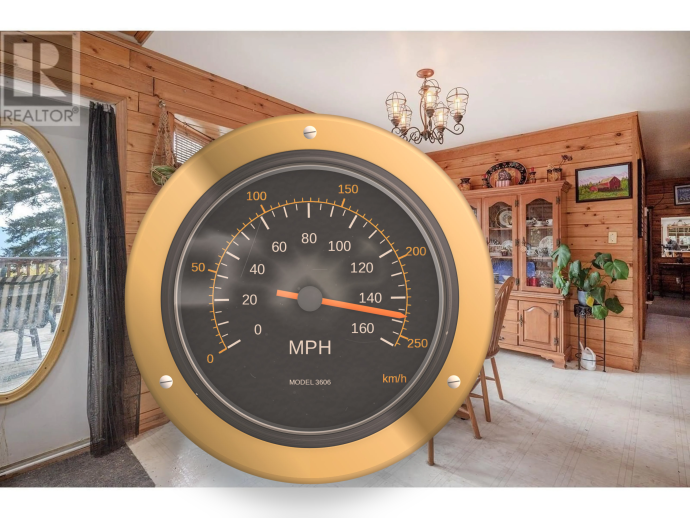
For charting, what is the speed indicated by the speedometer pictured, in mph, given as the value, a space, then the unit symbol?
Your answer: 147.5 mph
